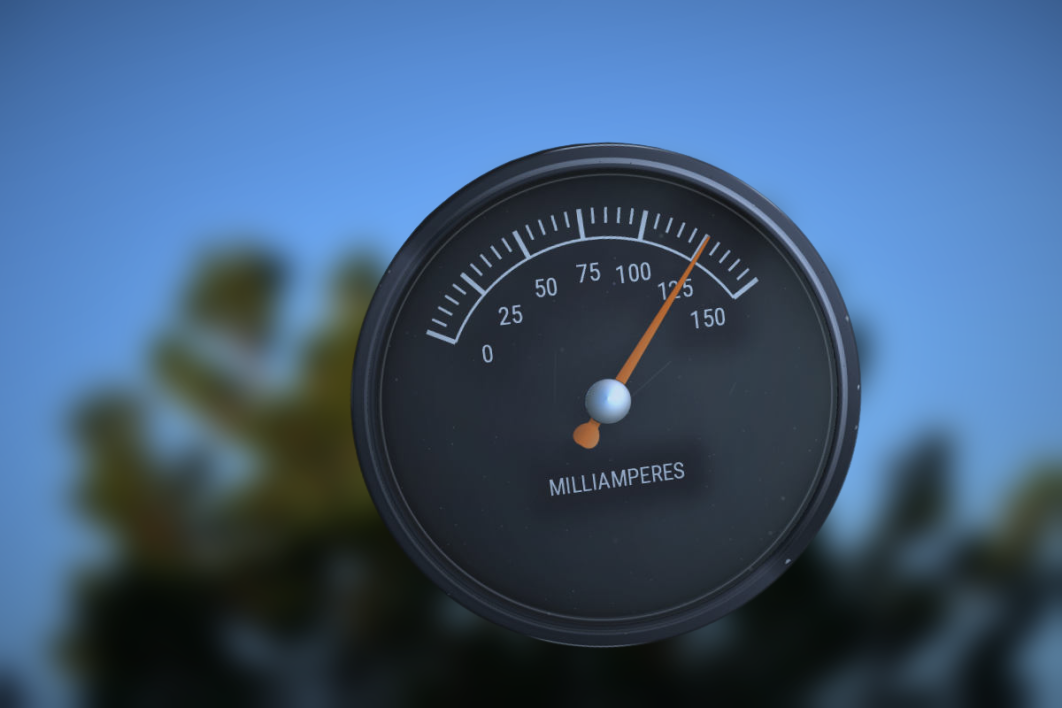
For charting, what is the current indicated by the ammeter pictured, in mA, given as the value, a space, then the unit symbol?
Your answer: 125 mA
